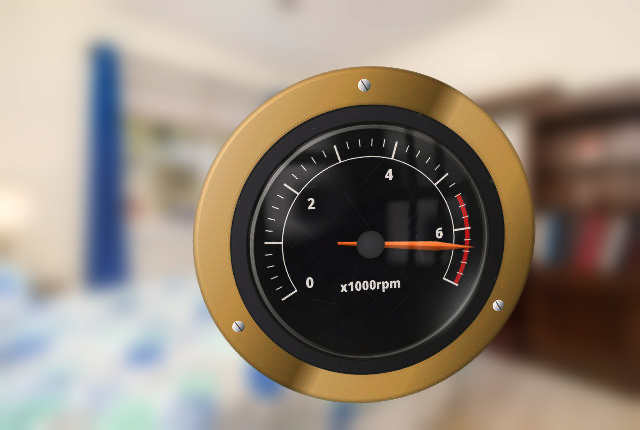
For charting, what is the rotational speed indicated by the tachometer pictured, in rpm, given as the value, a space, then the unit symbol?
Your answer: 6300 rpm
